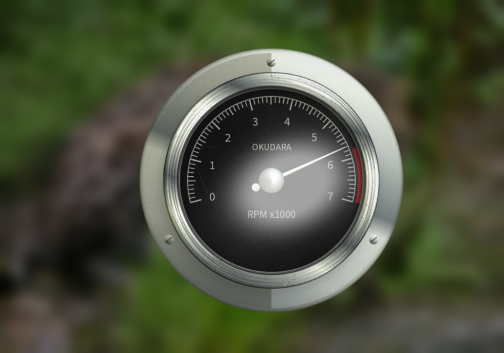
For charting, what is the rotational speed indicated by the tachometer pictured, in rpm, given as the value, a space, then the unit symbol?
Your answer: 5700 rpm
